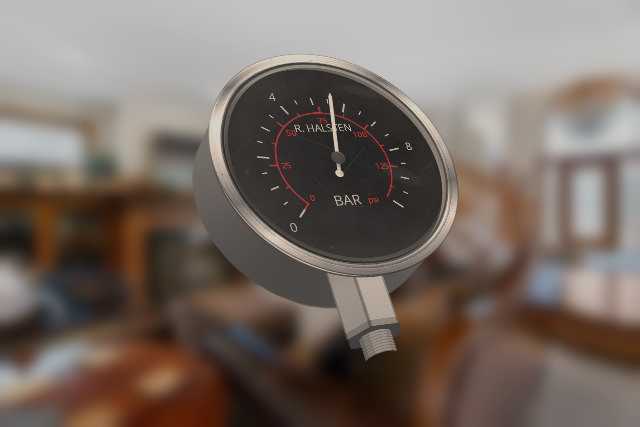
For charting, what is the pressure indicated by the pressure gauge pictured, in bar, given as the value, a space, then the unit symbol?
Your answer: 5.5 bar
